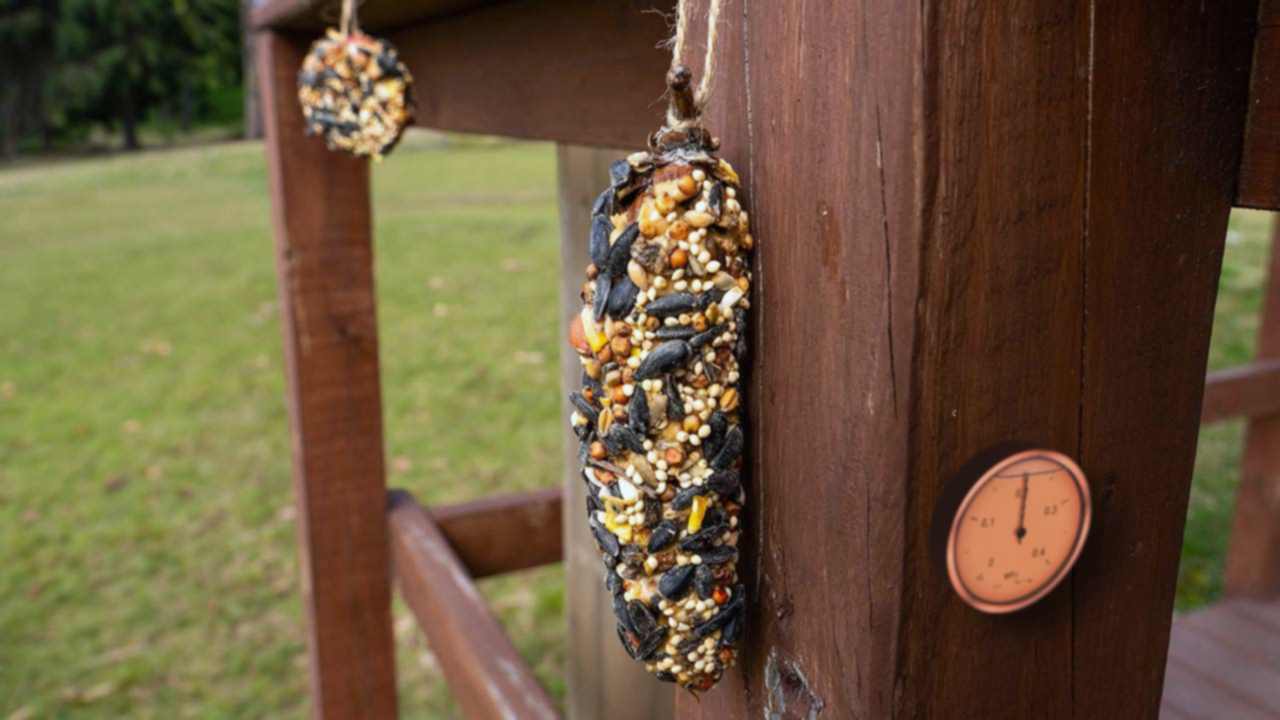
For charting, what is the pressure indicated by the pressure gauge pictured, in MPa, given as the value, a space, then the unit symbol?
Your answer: 0.2 MPa
